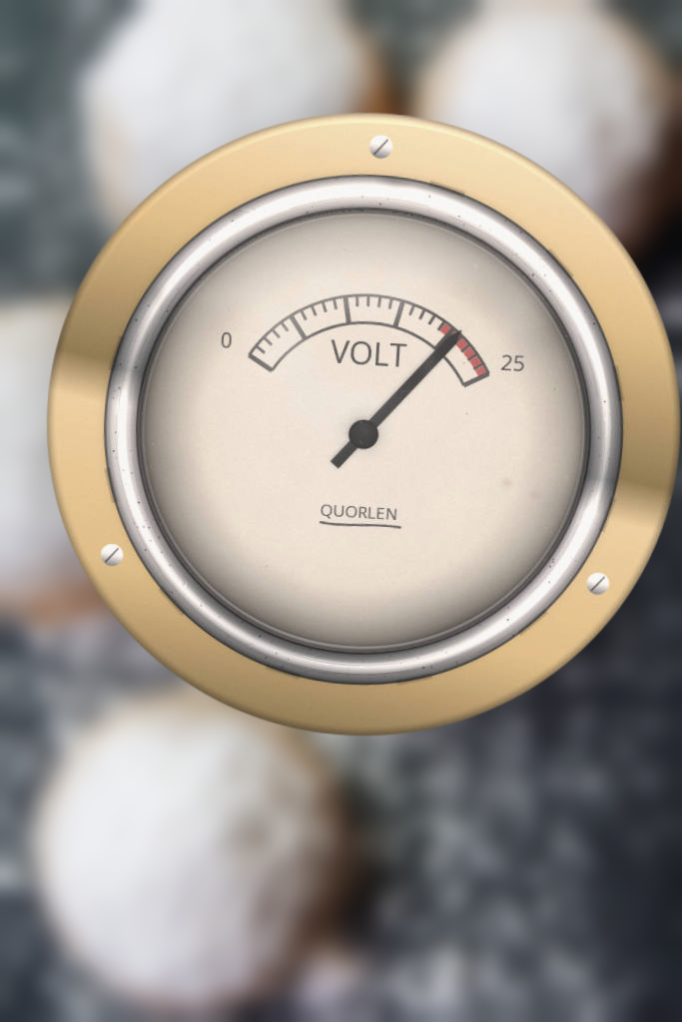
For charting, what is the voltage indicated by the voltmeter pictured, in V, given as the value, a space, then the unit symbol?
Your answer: 20.5 V
